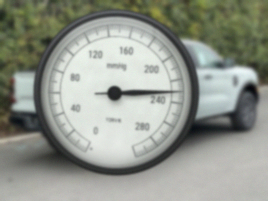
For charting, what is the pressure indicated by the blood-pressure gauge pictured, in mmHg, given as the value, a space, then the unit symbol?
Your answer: 230 mmHg
